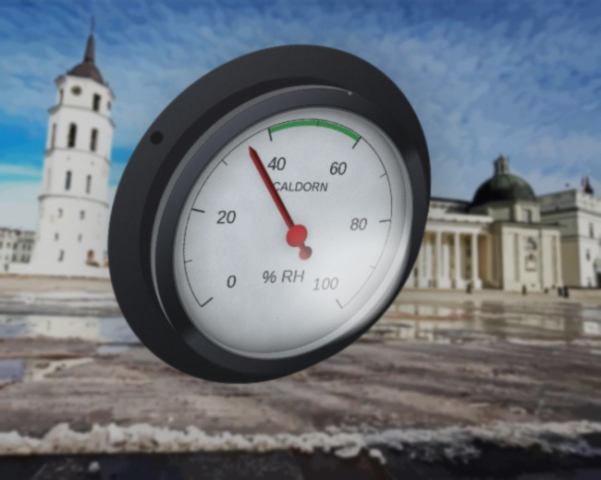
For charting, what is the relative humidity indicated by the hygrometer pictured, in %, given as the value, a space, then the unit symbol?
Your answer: 35 %
